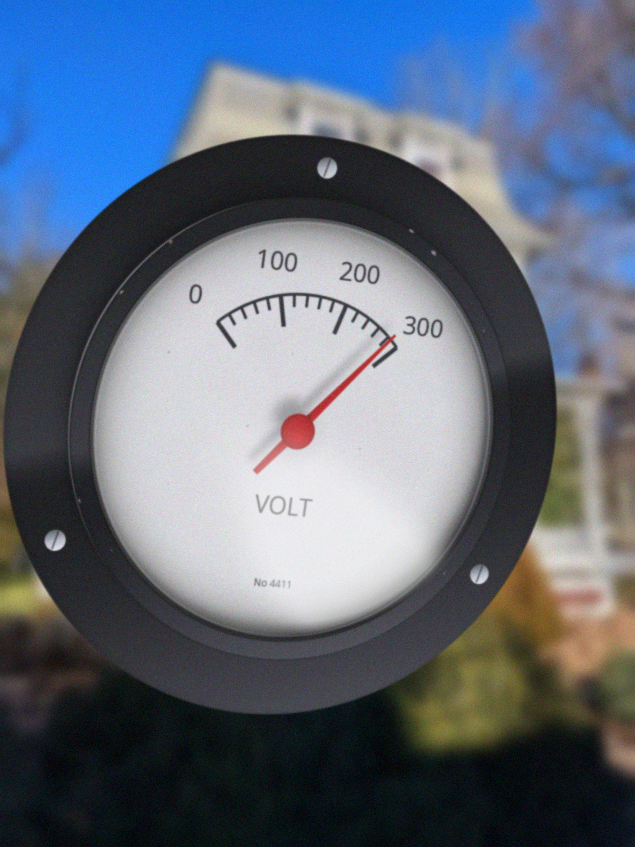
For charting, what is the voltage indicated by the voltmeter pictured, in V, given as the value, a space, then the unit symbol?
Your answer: 280 V
